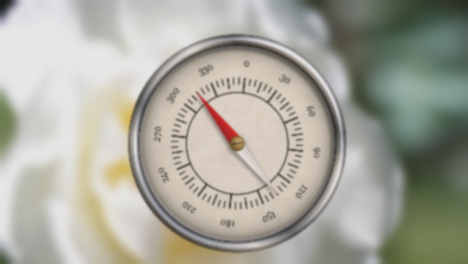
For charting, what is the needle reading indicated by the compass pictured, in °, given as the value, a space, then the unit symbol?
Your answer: 315 °
